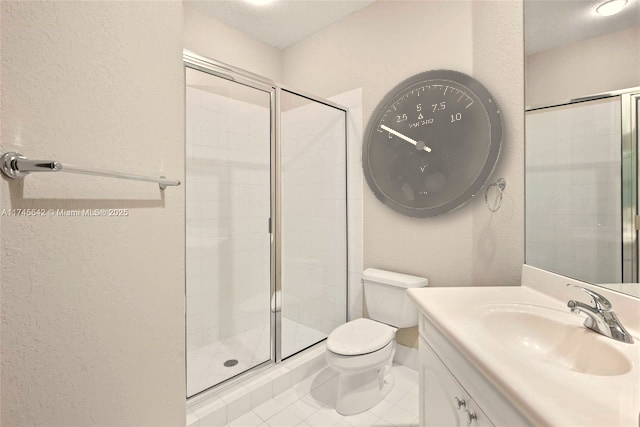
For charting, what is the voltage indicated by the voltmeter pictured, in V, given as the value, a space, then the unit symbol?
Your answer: 0.5 V
